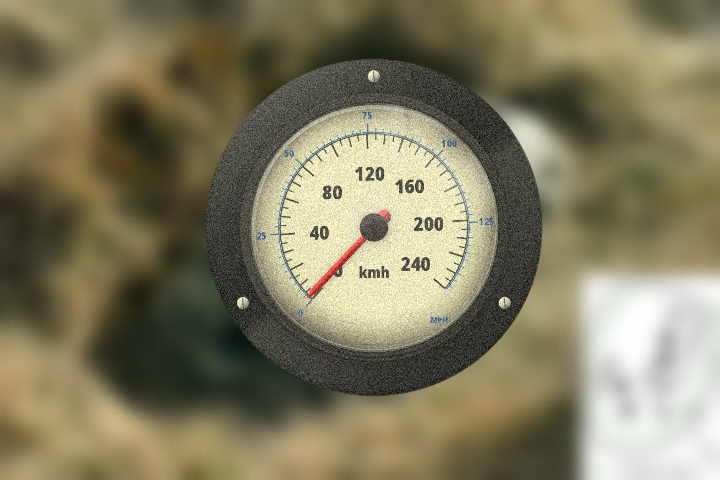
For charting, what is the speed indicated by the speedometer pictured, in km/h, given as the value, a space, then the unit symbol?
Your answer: 2.5 km/h
